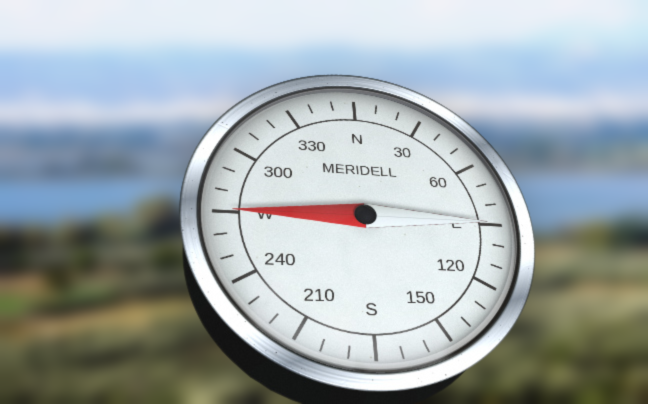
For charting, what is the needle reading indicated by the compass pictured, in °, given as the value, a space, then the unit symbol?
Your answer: 270 °
